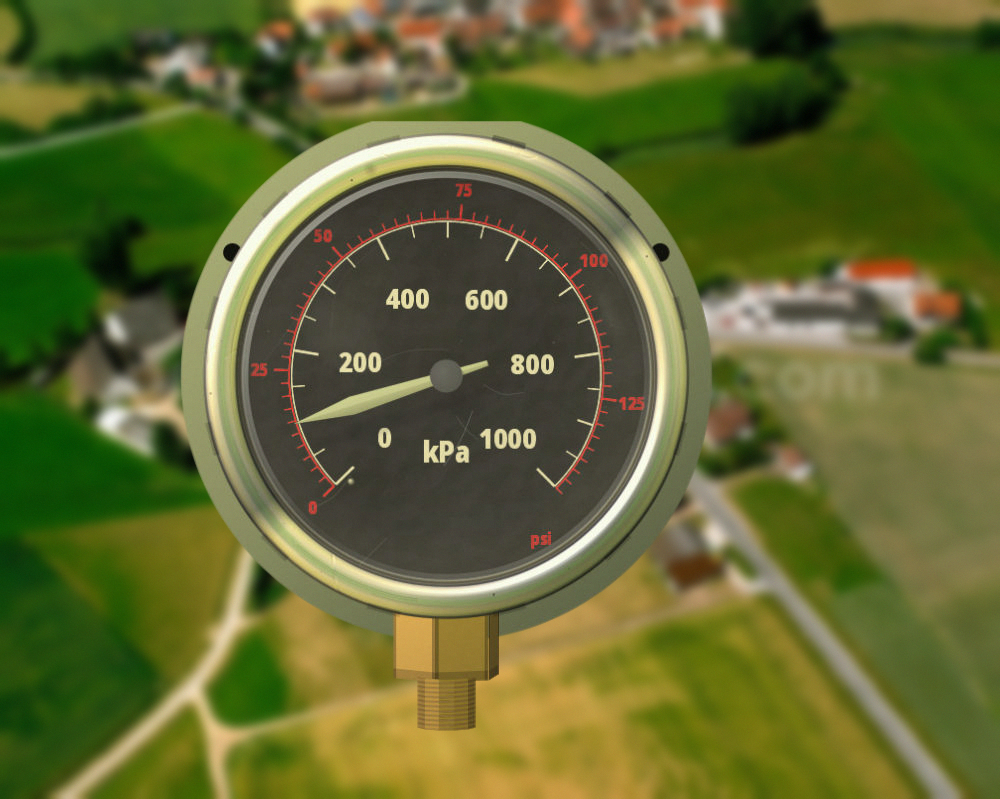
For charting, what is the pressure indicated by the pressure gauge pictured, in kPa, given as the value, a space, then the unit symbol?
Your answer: 100 kPa
